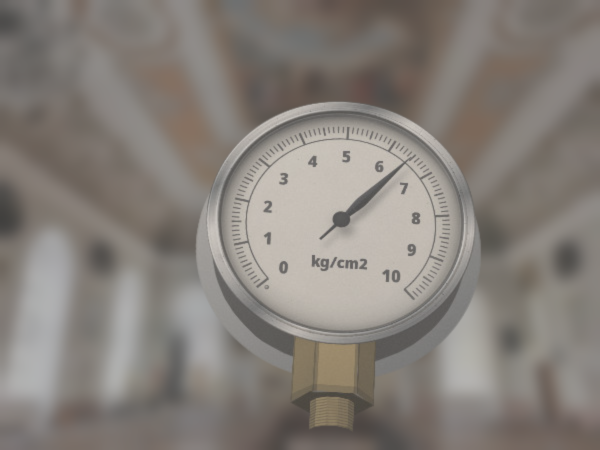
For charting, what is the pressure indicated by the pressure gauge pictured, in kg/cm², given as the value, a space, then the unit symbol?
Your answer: 6.5 kg/cm²
